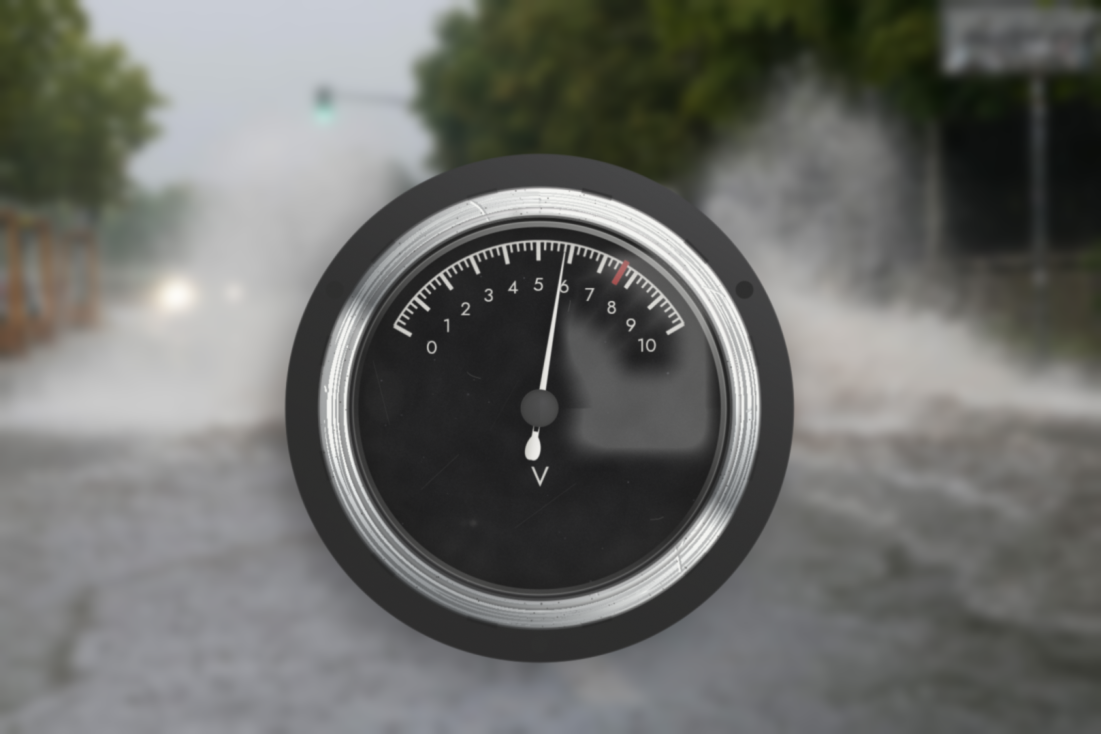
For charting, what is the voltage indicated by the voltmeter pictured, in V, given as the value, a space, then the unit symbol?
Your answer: 5.8 V
